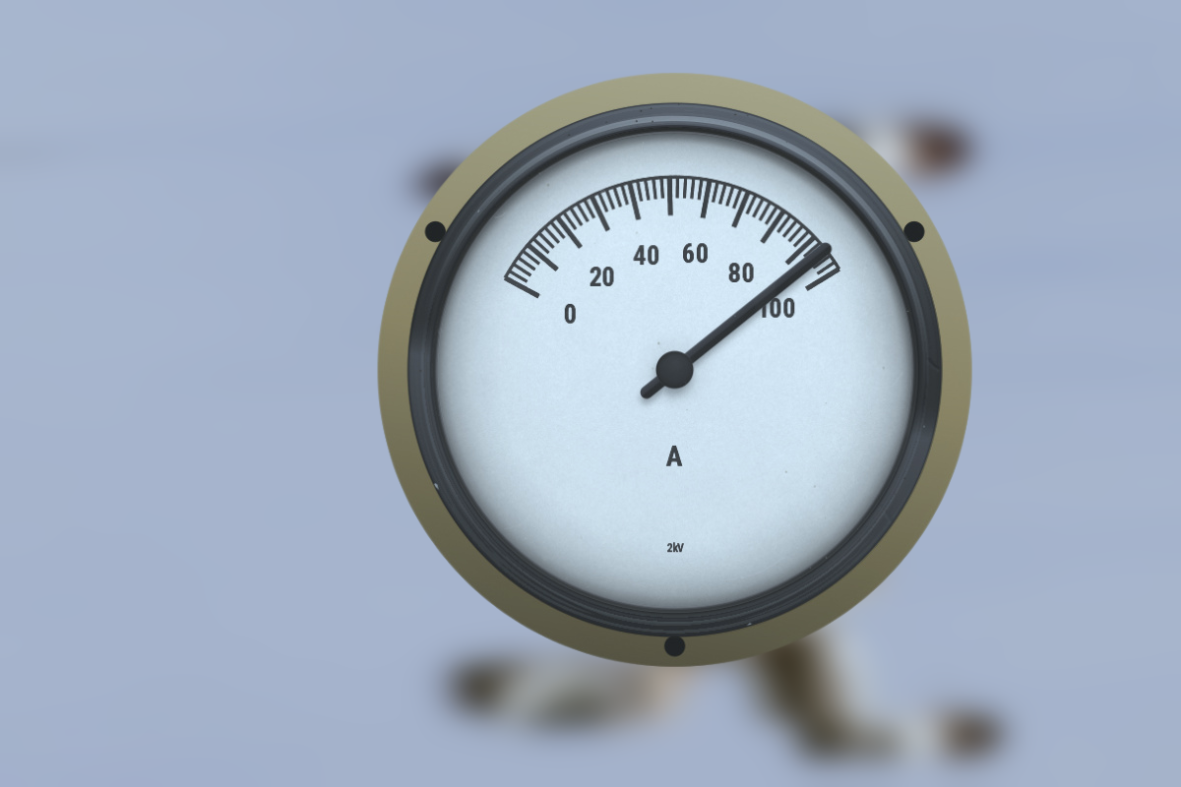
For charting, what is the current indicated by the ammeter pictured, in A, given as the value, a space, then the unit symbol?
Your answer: 94 A
